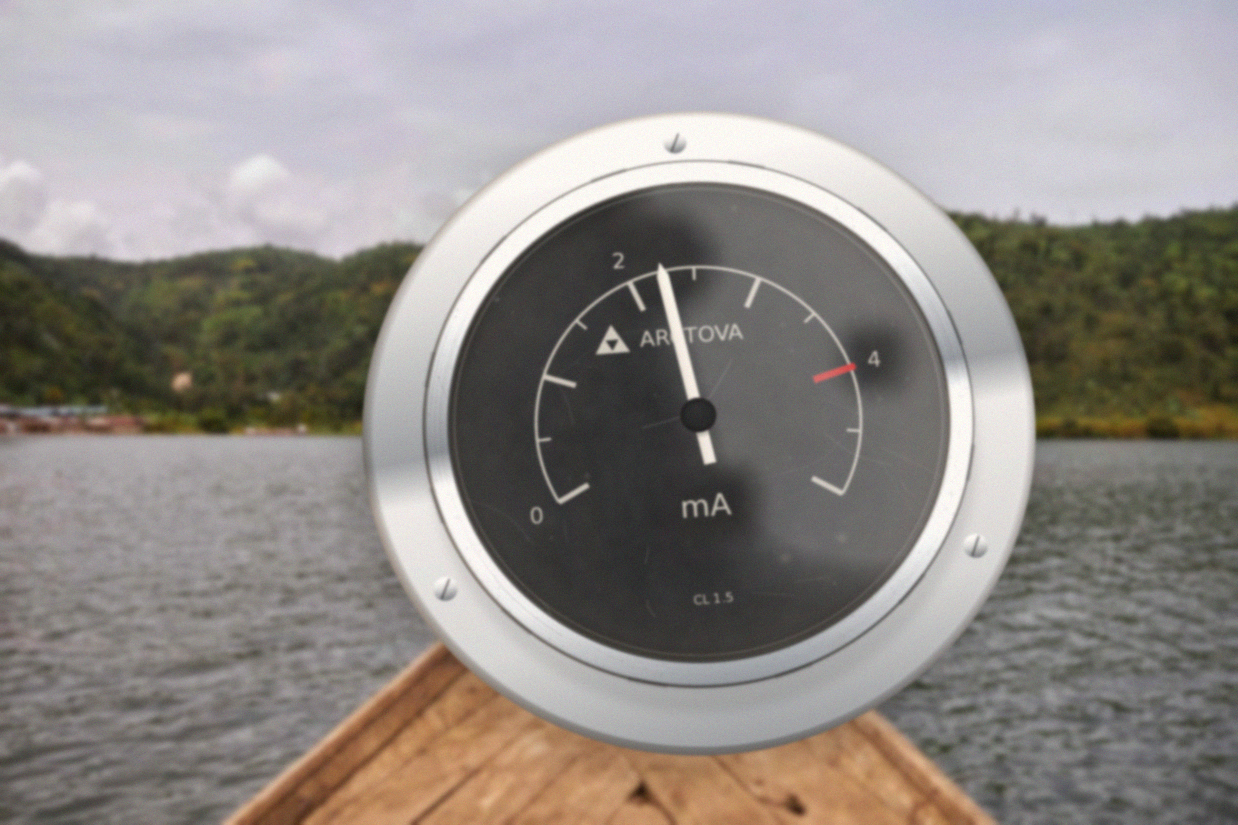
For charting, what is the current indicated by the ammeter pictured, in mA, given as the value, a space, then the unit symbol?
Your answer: 2.25 mA
